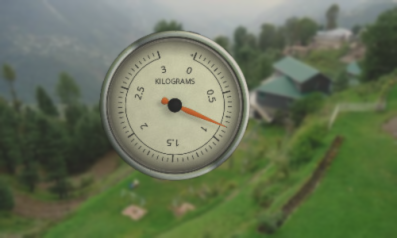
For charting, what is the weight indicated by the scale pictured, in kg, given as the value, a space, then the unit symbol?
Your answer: 0.85 kg
